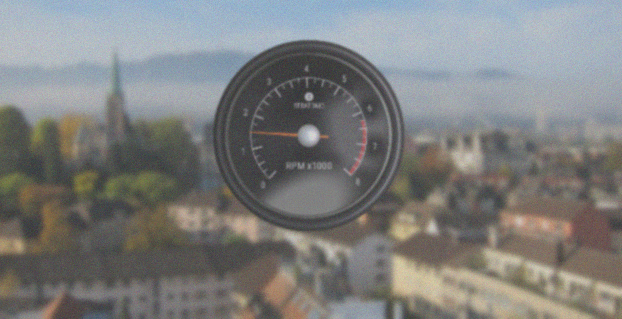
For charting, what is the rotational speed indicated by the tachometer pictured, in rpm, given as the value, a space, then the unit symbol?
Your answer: 1500 rpm
